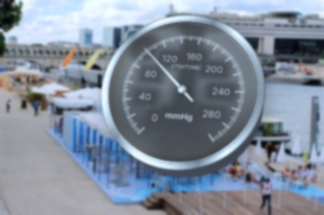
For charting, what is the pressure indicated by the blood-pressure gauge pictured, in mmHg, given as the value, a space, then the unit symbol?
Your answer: 100 mmHg
